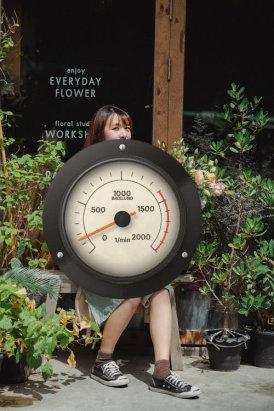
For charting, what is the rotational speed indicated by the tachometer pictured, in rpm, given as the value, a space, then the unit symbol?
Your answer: 150 rpm
